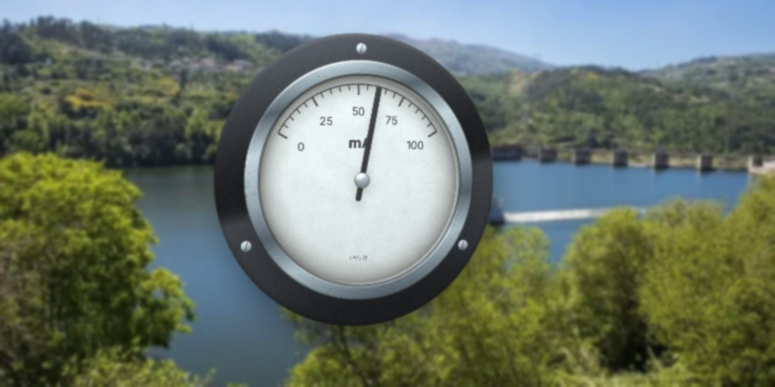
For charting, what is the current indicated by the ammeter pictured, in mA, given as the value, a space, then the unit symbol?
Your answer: 60 mA
